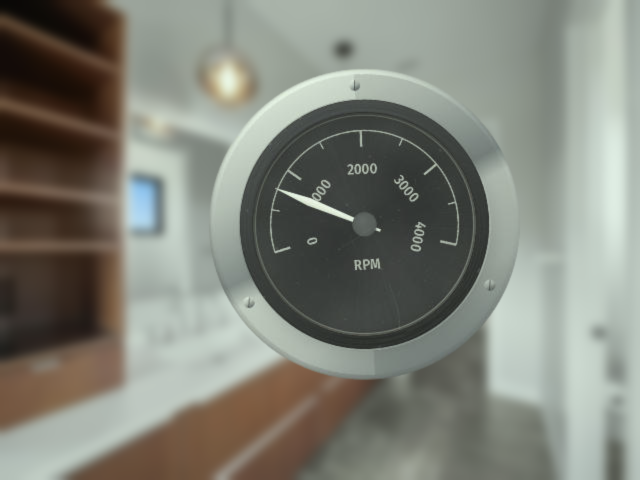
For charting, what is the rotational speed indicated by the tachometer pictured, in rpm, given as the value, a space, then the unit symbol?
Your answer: 750 rpm
